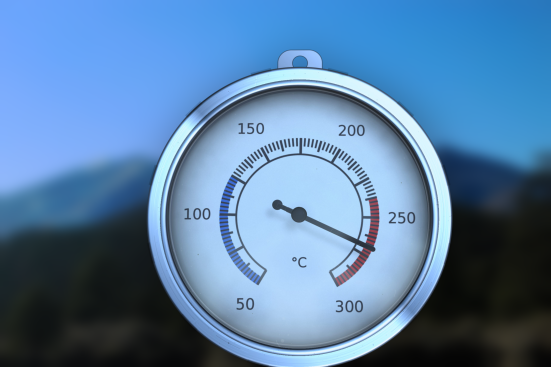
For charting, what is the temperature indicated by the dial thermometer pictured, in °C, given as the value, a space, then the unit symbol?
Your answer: 270 °C
